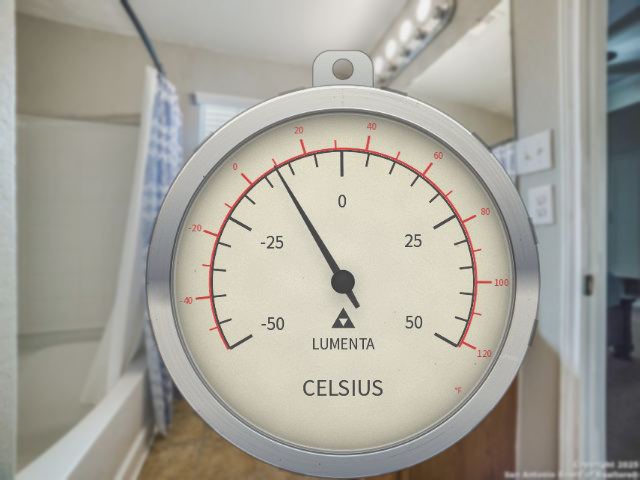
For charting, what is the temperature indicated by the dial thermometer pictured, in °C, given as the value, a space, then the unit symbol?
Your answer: -12.5 °C
